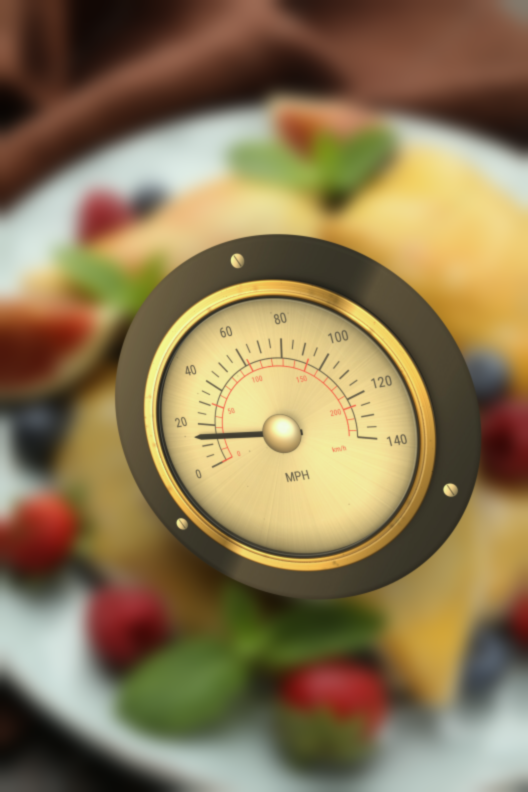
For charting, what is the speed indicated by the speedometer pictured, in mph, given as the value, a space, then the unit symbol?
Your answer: 15 mph
